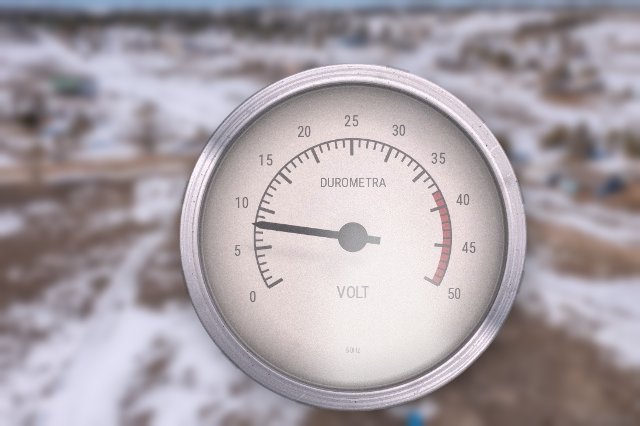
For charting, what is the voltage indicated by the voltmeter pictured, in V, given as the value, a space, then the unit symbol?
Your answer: 8 V
